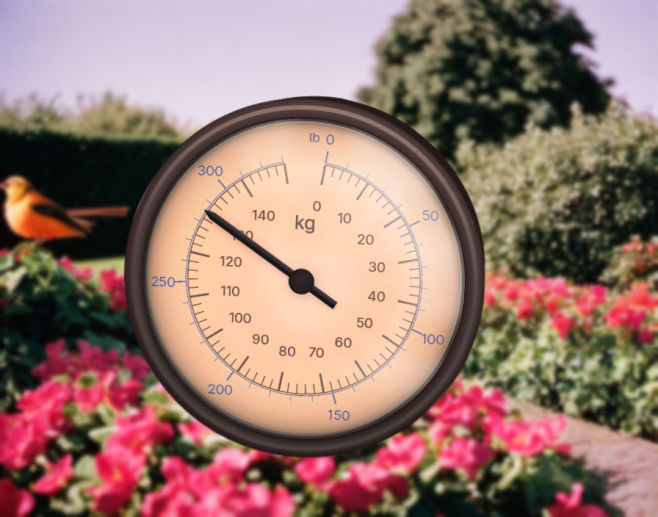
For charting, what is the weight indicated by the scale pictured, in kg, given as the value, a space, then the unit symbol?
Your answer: 130 kg
